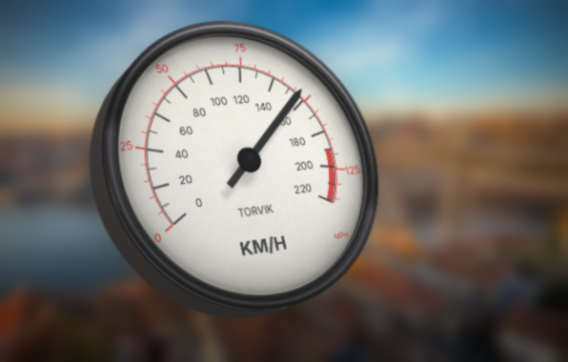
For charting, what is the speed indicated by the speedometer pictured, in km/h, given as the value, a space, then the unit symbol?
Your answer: 155 km/h
